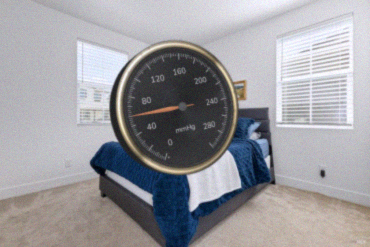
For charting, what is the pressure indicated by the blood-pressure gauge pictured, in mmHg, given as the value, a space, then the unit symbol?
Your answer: 60 mmHg
